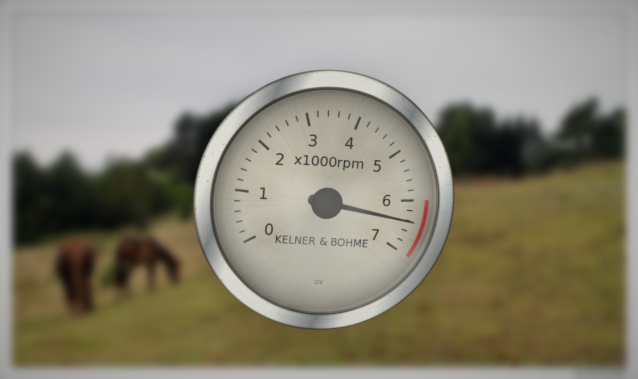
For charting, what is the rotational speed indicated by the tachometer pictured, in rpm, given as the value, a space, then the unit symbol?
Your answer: 6400 rpm
